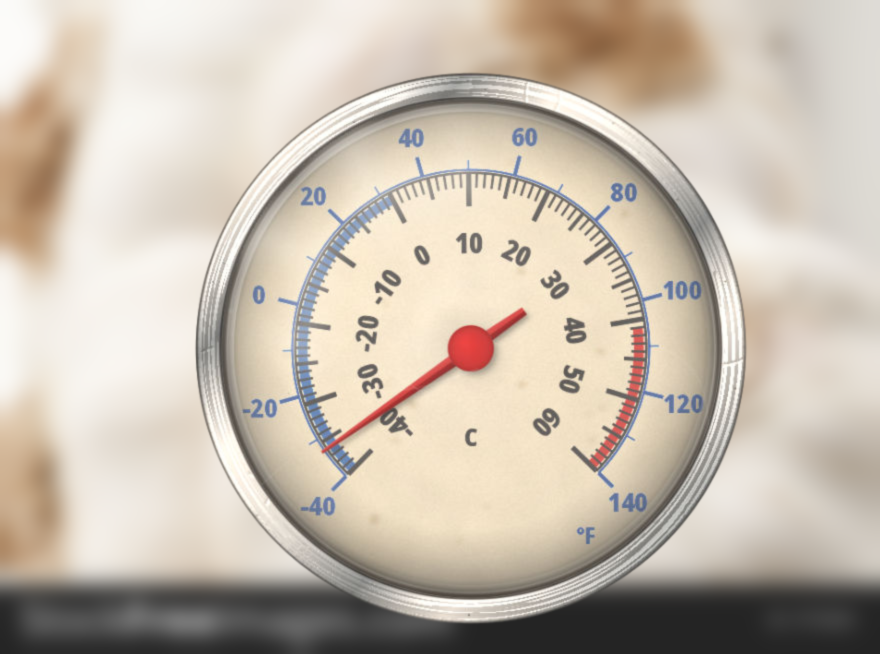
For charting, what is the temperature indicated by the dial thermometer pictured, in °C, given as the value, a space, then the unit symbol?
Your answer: -36 °C
